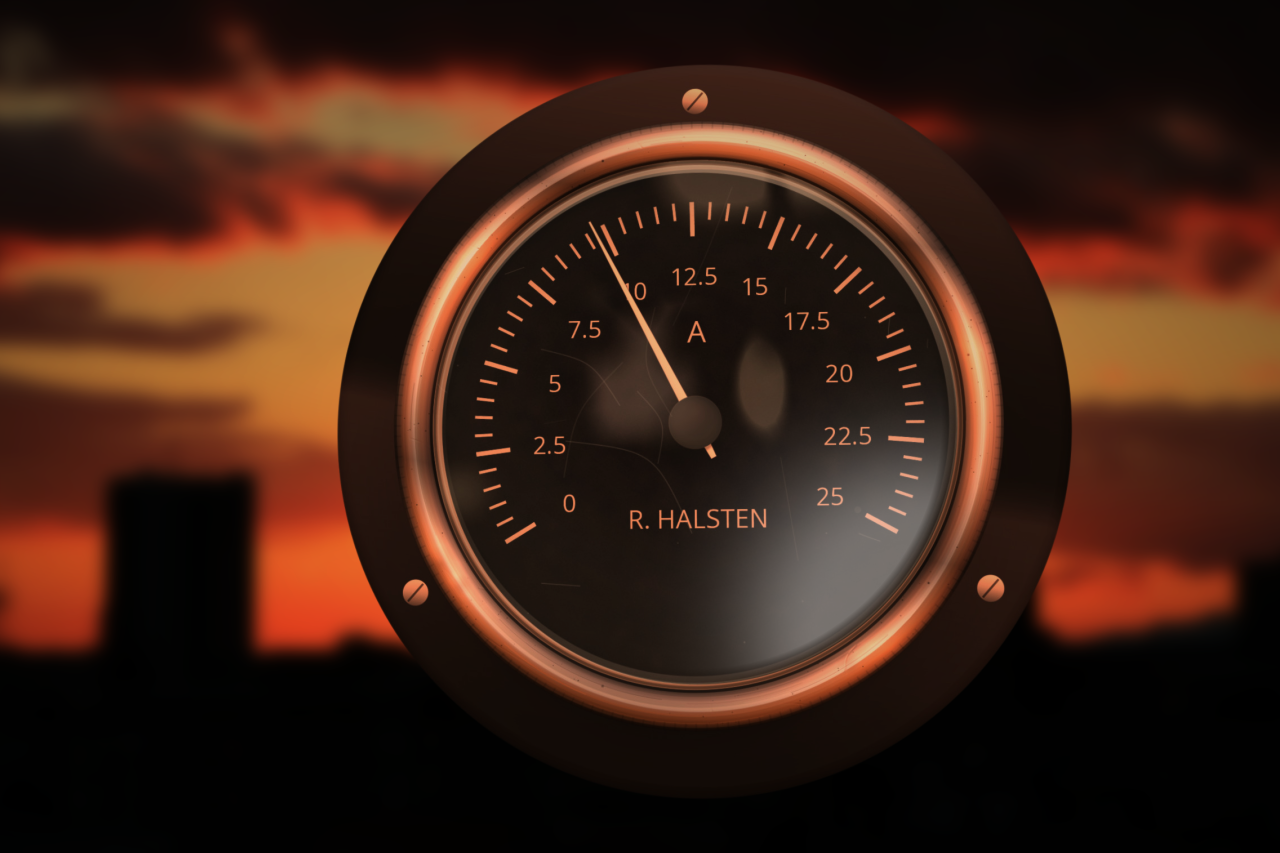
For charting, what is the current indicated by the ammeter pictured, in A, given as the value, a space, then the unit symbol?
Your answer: 9.75 A
